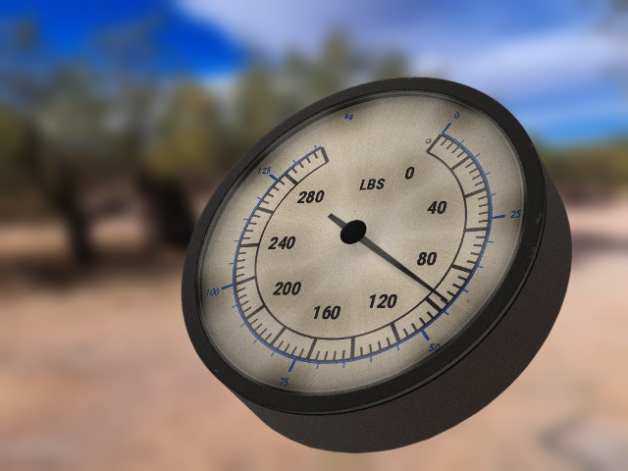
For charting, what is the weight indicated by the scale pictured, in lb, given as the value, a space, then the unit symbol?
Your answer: 96 lb
